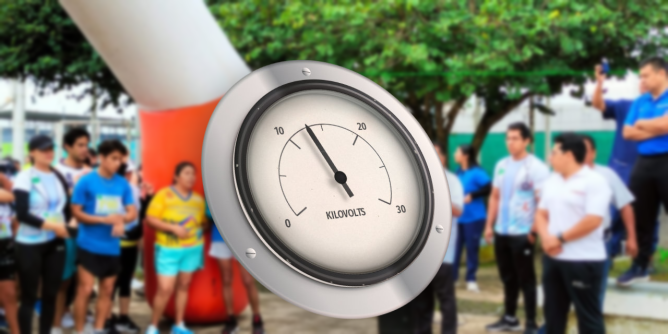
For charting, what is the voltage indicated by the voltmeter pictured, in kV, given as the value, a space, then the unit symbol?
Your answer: 12.5 kV
